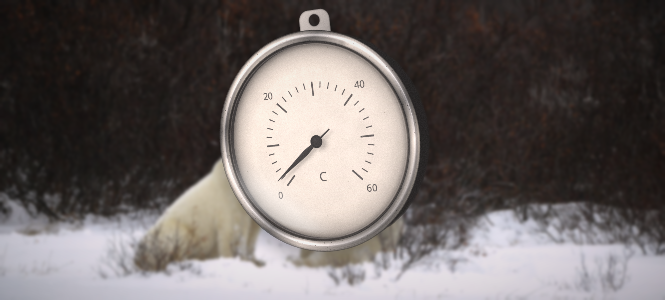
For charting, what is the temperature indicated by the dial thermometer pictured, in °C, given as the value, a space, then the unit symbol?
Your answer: 2 °C
